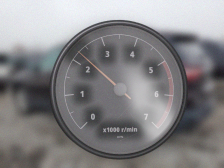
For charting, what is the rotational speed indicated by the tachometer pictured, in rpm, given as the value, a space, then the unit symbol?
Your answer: 2250 rpm
